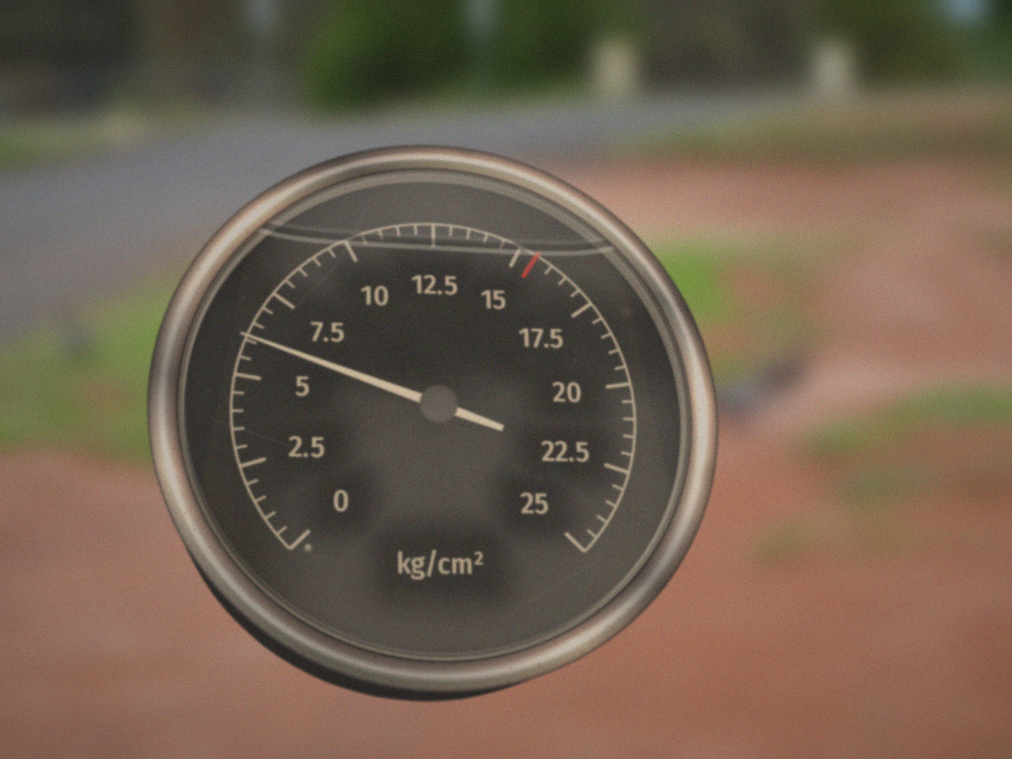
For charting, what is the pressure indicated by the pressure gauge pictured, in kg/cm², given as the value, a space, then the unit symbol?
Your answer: 6 kg/cm²
